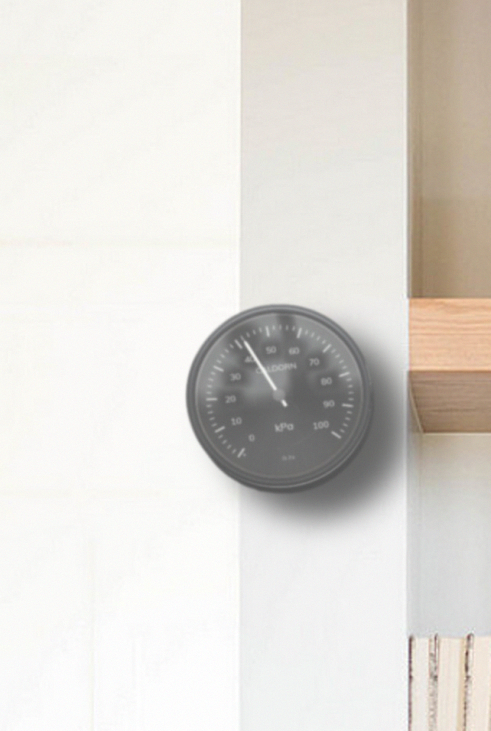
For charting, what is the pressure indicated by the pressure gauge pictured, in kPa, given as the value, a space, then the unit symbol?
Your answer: 42 kPa
